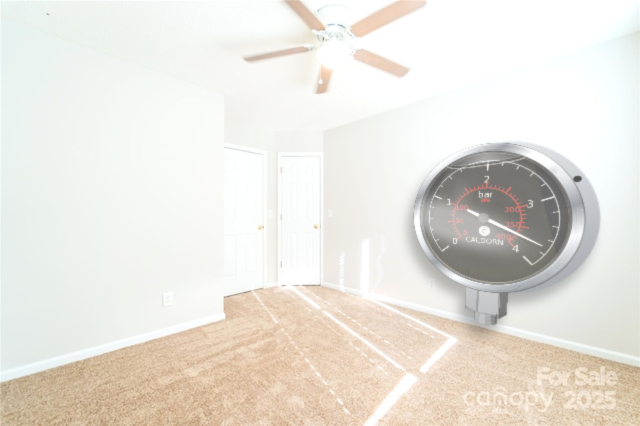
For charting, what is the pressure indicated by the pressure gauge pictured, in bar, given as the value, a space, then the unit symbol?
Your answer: 3.7 bar
